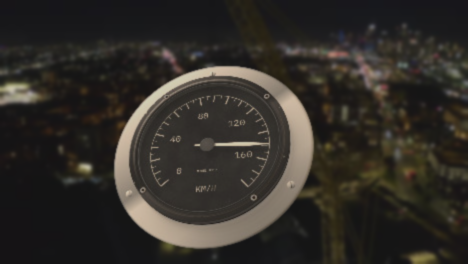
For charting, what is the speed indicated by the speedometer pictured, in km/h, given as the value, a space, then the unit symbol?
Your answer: 150 km/h
